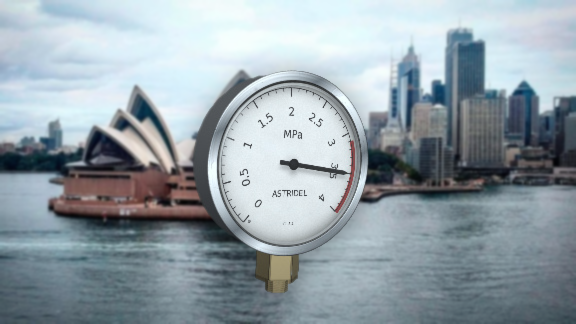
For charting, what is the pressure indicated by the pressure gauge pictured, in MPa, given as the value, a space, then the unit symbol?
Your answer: 3.5 MPa
